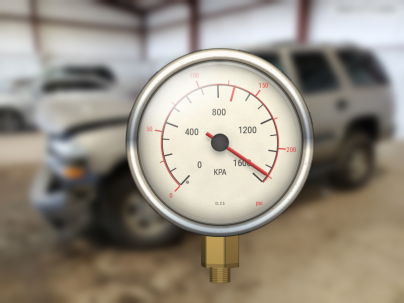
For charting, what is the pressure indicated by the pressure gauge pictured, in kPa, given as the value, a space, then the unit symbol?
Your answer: 1550 kPa
